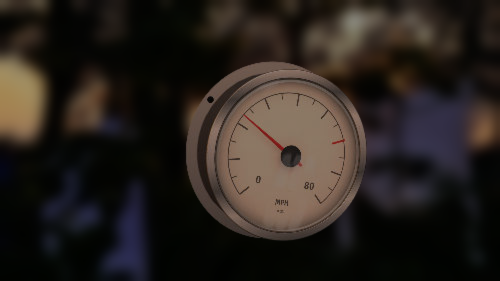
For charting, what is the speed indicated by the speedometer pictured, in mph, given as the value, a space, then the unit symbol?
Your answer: 22.5 mph
